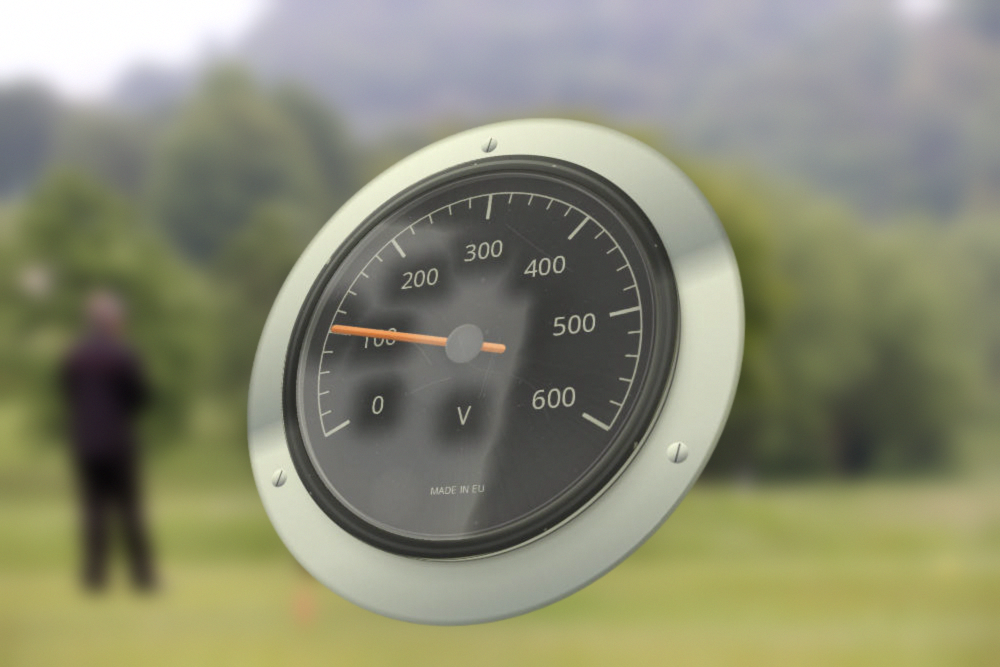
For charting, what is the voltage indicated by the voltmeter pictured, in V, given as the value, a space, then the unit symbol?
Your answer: 100 V
